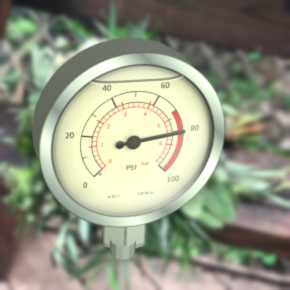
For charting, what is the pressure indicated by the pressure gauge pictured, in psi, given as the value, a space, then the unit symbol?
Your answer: 80 psi
